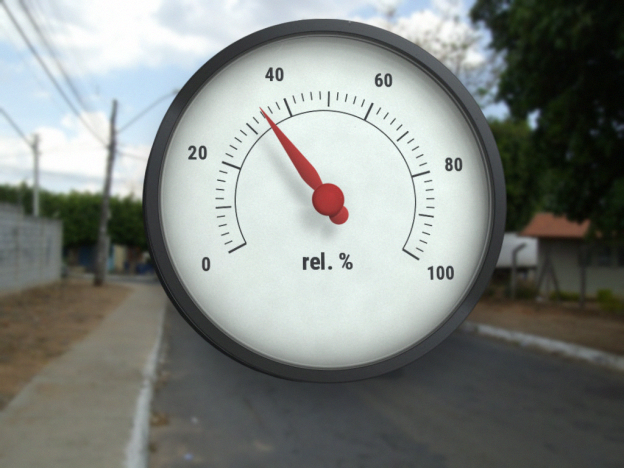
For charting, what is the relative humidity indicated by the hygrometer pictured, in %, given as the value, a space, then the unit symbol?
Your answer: 34 %
